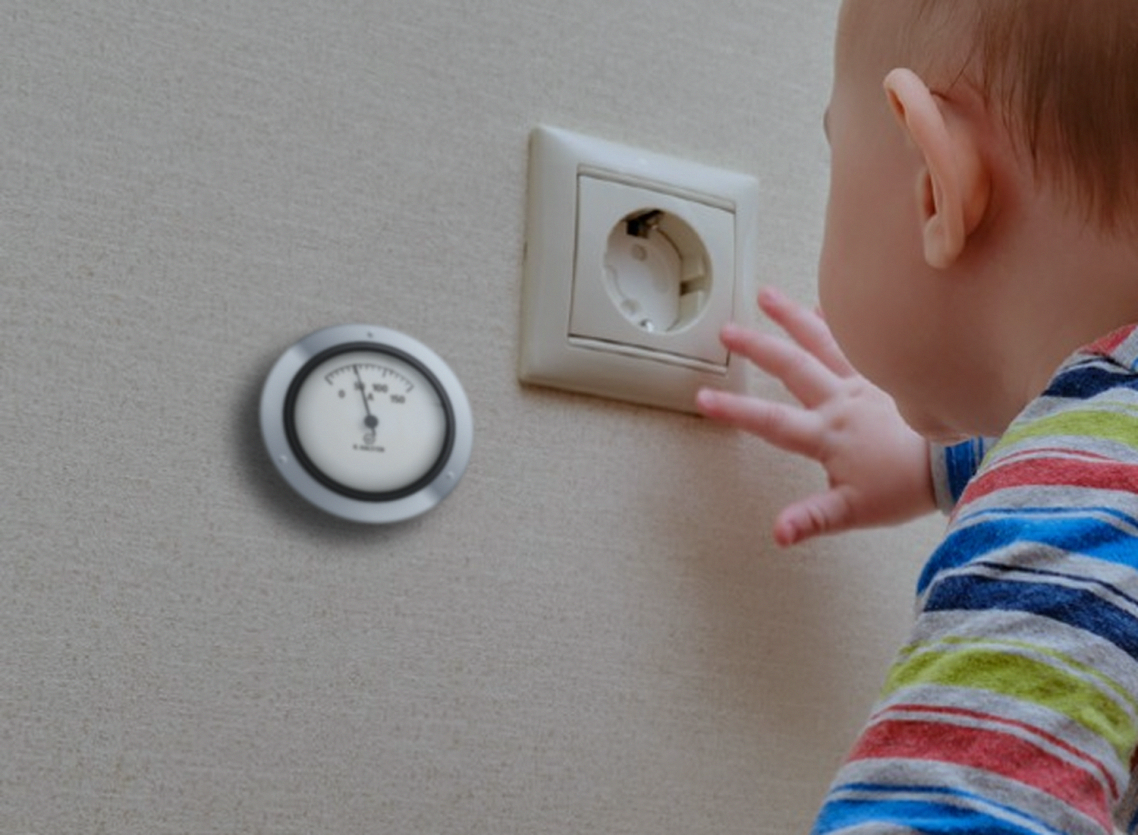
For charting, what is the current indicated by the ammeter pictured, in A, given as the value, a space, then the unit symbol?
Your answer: 50 A
